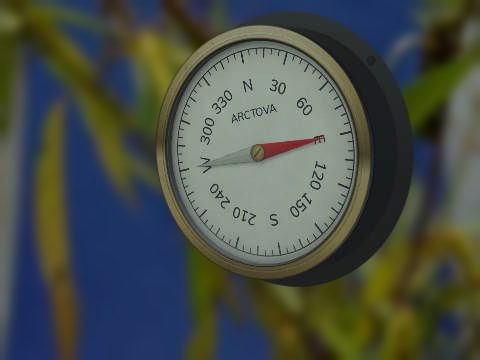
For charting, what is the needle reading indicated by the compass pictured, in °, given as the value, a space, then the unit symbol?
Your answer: 90 °
